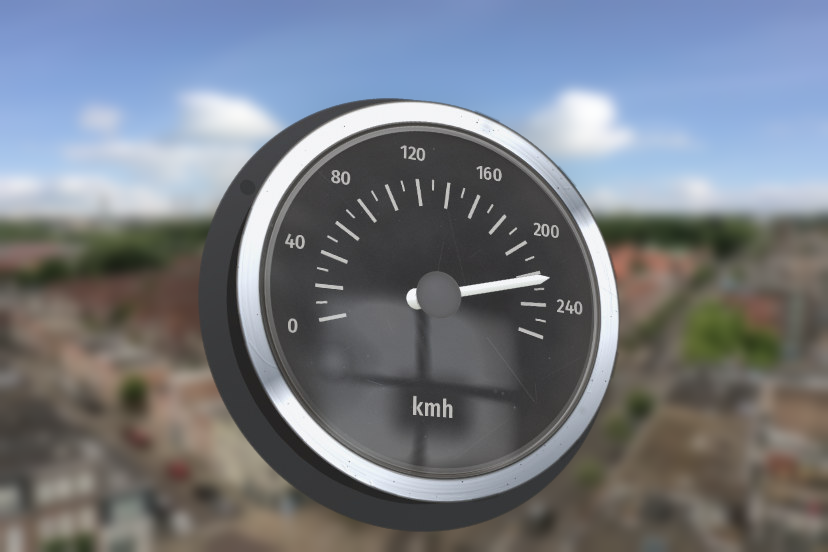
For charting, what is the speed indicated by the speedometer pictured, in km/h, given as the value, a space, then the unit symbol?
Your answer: 225 km/h
